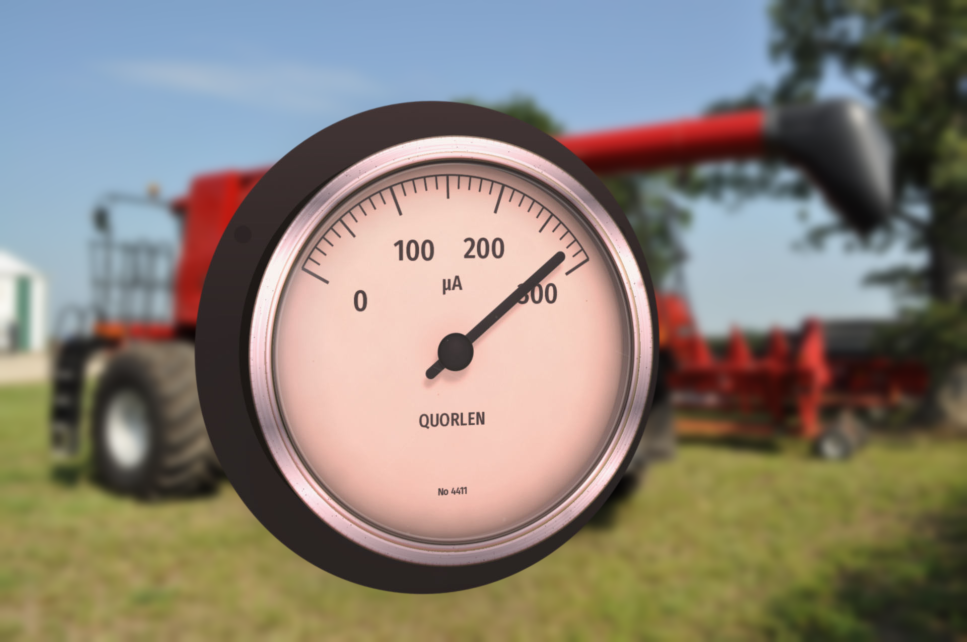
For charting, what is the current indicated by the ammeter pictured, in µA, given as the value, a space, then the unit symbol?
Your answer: 280 µA
